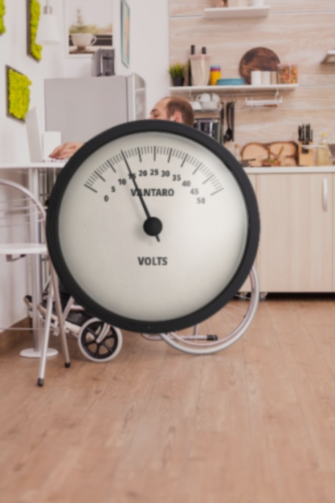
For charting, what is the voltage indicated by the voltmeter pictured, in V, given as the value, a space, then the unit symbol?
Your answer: 15 V
